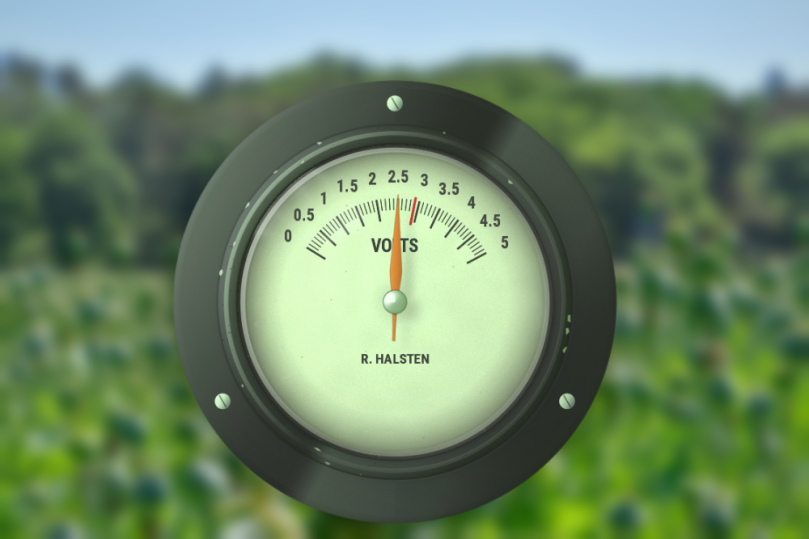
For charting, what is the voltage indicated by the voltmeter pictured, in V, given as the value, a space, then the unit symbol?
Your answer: 2.5 V
